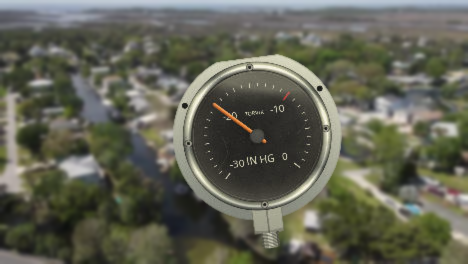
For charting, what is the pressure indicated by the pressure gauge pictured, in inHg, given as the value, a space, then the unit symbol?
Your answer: -20 inHg
